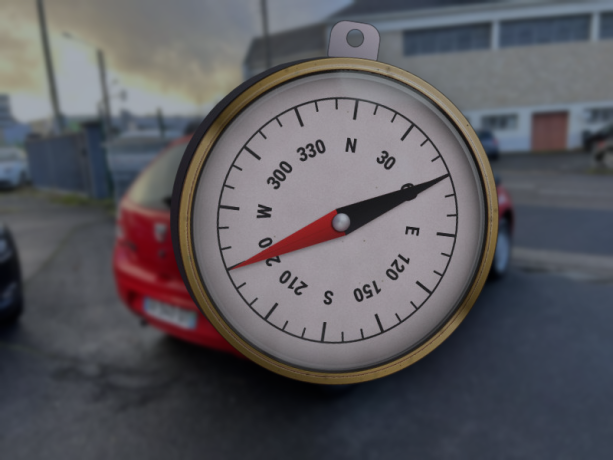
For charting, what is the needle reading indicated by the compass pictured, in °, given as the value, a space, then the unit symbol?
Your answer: 240 °
